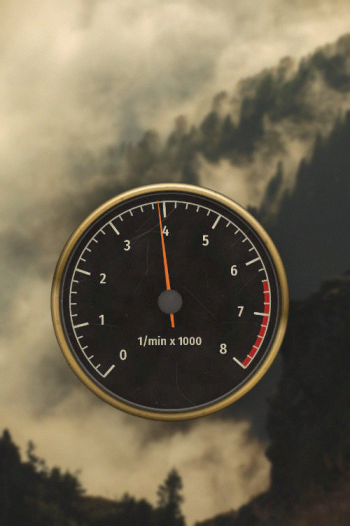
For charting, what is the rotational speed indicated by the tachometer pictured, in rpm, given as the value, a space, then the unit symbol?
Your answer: 3900 rpm
